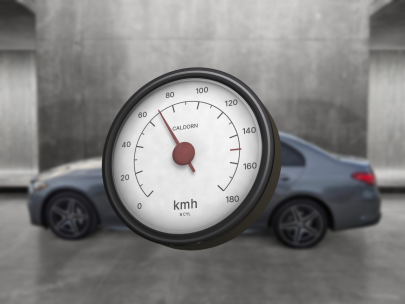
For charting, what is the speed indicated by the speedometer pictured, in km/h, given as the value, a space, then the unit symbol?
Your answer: 70 km/h
